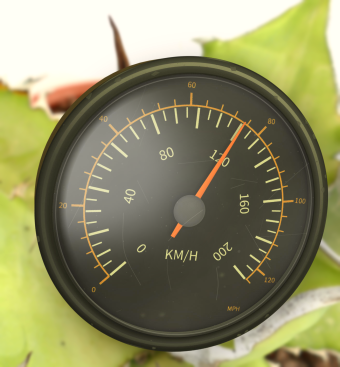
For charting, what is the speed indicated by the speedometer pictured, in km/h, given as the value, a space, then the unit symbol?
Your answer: 120 km/h
